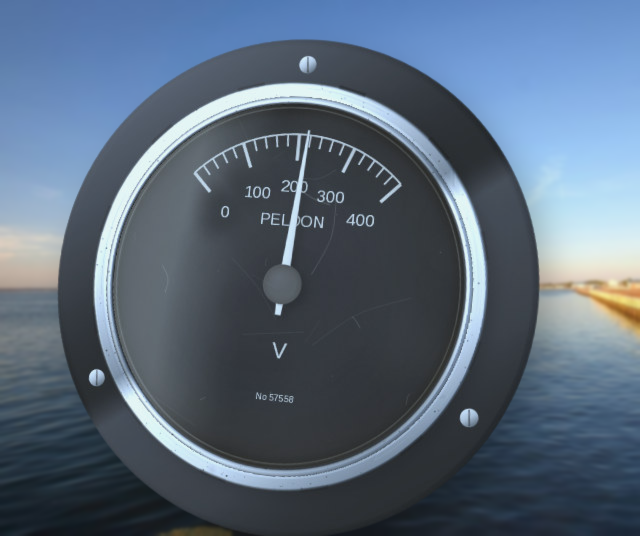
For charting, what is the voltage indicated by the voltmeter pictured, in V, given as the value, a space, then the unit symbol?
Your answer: 220 V
